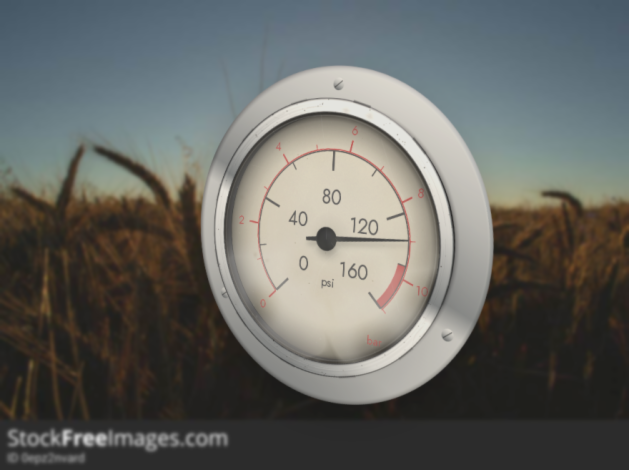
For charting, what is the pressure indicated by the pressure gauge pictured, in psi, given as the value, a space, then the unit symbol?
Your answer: 130 psi
